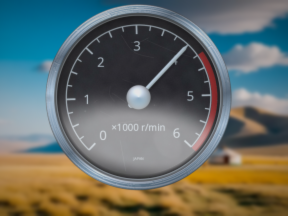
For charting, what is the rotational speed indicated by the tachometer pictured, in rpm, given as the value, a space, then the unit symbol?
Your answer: 4000 rpm
